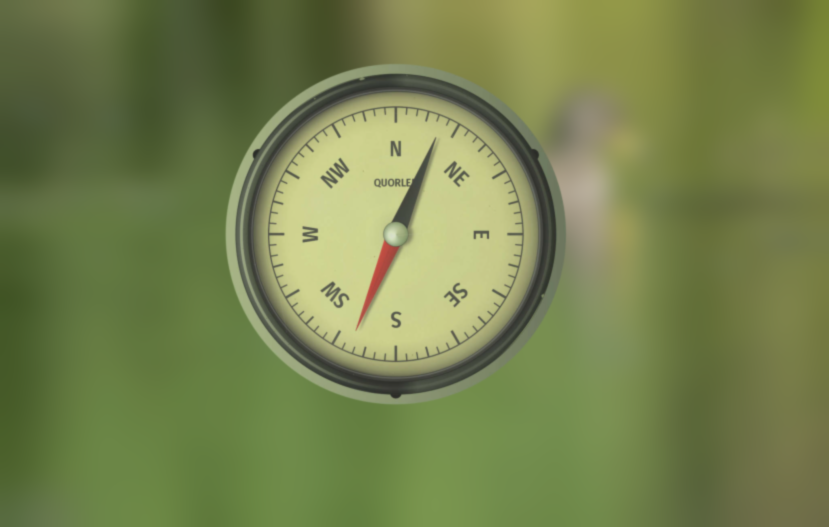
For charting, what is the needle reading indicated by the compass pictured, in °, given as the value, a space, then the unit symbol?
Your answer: 202.5 °
